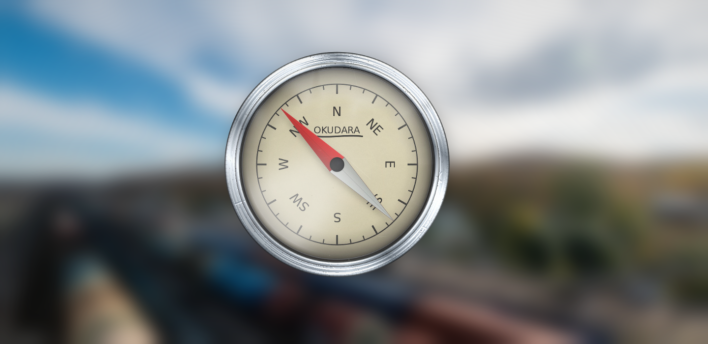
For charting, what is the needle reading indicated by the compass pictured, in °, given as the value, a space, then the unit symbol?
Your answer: 315 °
